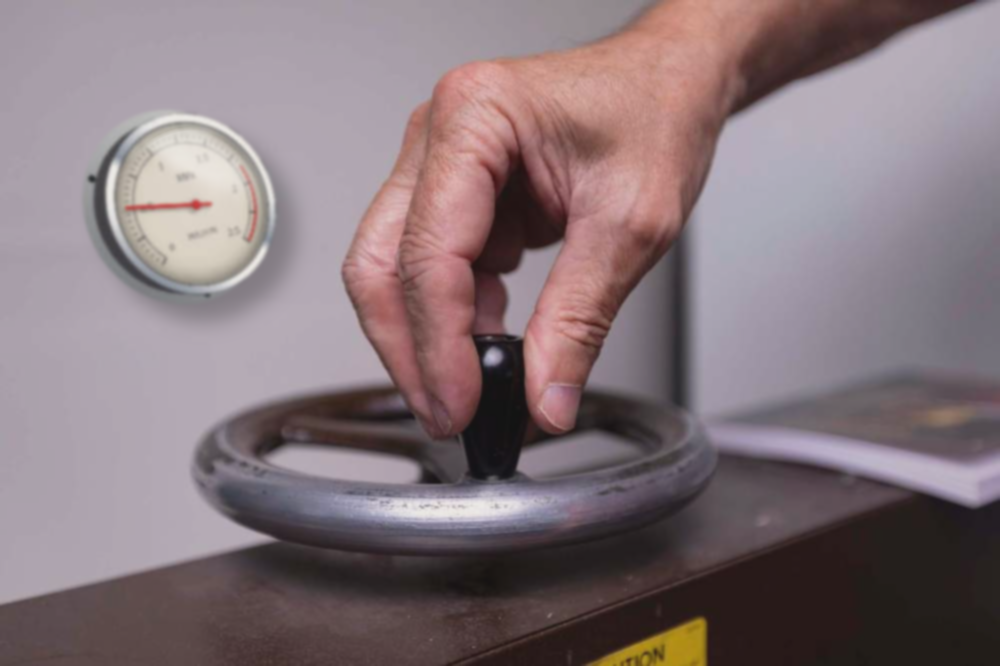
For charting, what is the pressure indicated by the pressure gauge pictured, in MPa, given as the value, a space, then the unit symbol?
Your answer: 0.5 MPa
